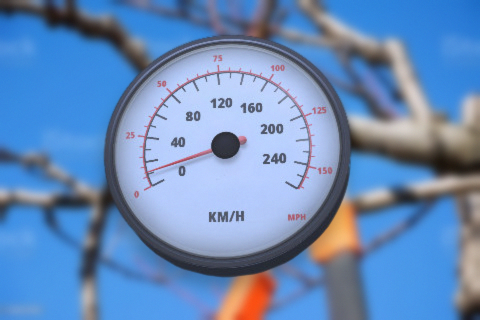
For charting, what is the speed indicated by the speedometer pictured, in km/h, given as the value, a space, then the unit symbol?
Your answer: 10 km/h
